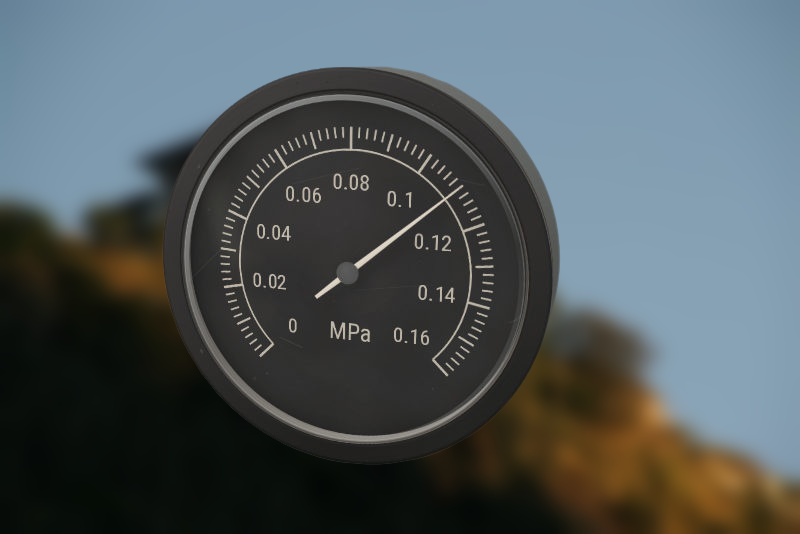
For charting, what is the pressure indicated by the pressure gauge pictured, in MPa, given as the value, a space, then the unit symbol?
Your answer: 0.11 MPa
